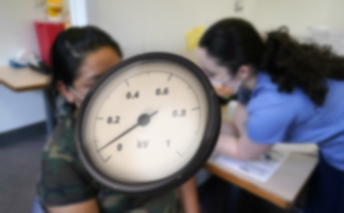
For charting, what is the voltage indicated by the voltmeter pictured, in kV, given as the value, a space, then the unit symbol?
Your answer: 0.05 kV
